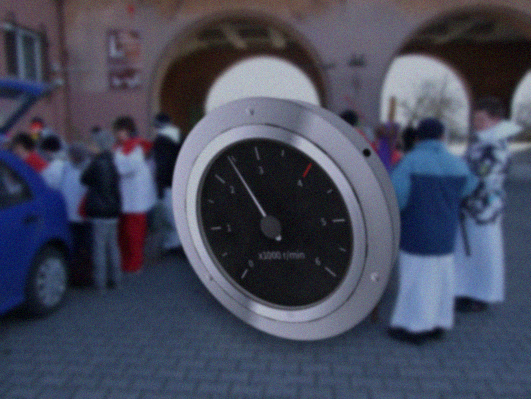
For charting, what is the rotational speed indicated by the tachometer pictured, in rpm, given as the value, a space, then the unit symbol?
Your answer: 2500 rpm
